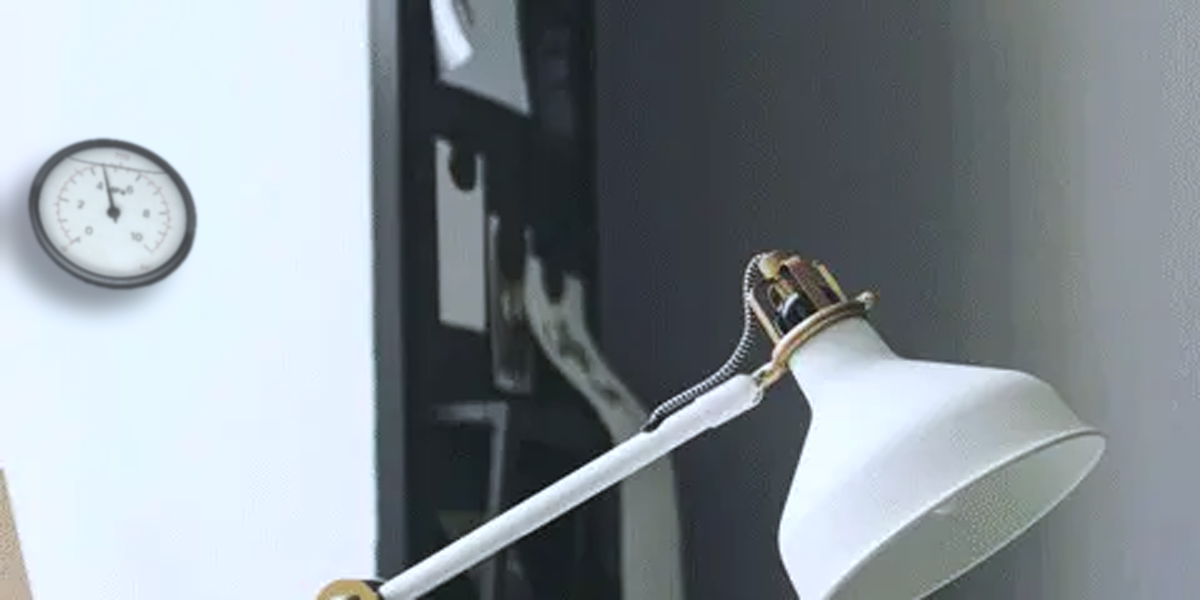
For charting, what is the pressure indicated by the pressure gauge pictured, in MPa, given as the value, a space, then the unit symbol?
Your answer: 4.5 MPa
